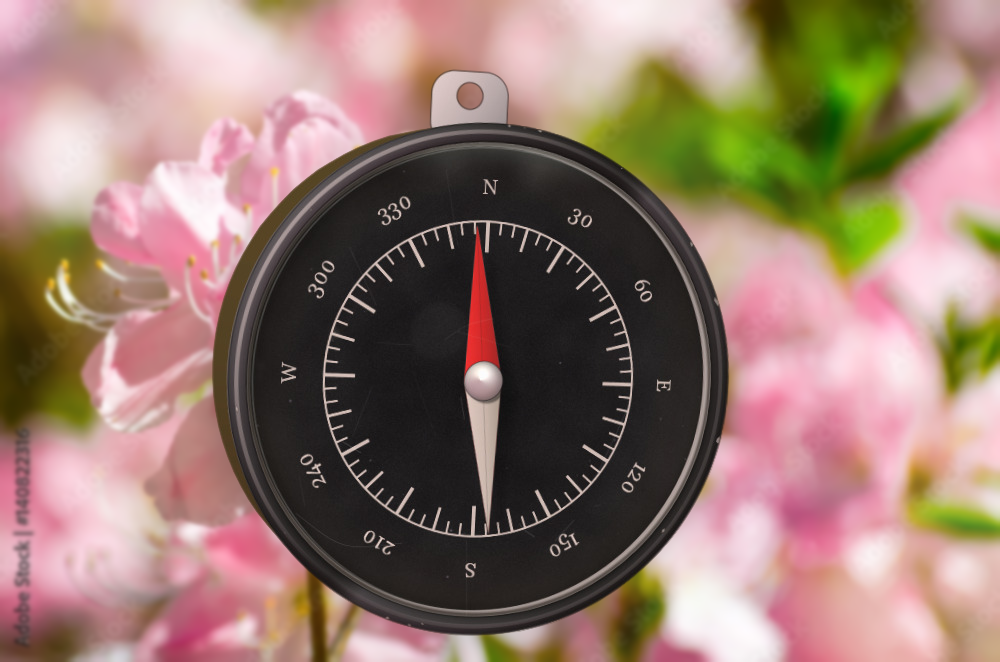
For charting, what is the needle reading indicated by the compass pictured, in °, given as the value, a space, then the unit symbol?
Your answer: 355 °
